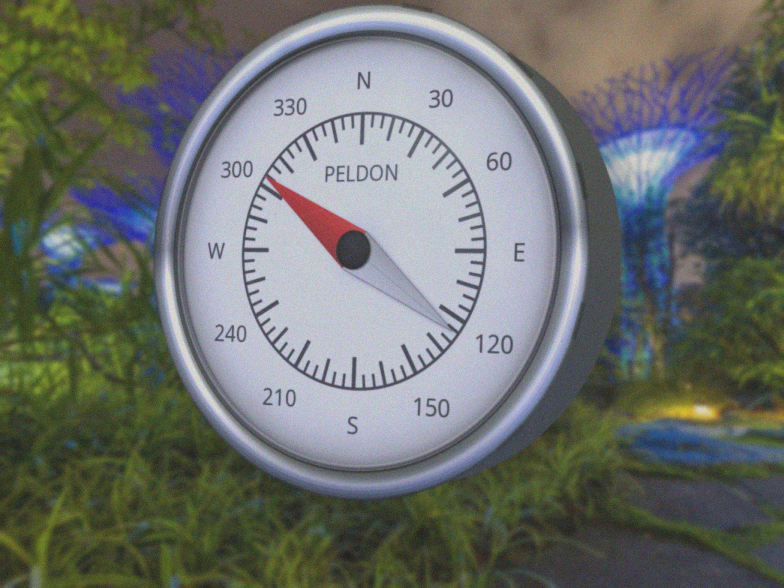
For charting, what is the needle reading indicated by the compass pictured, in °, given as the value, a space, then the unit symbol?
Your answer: 305 °
